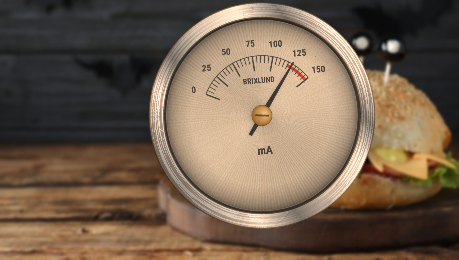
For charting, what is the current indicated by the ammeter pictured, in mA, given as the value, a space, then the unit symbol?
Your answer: 125 mA
